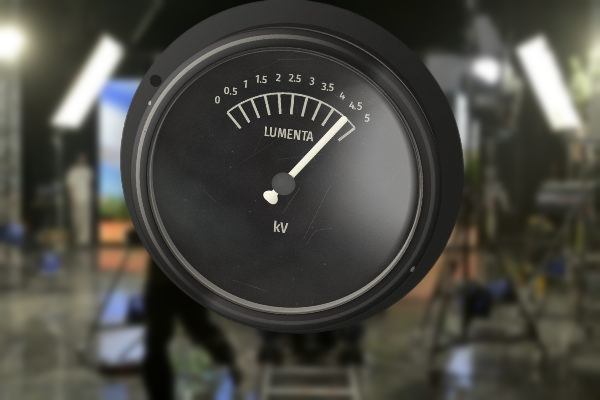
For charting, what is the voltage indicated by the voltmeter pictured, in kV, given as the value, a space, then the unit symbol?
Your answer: 4.5 kV
